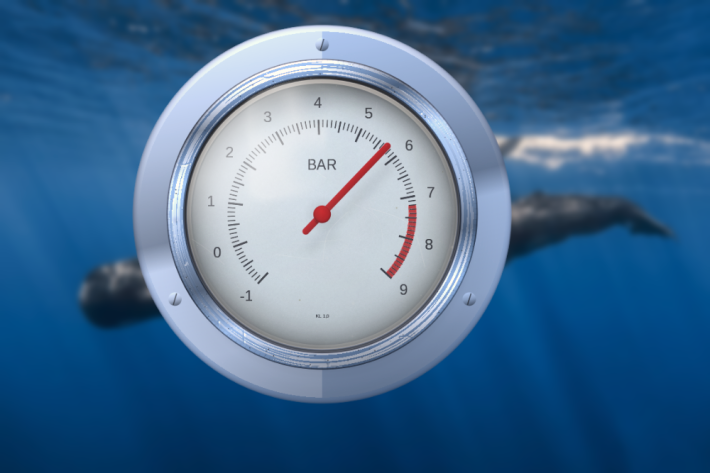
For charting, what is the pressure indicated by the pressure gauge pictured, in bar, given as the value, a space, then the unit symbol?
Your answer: 5.7 bar
